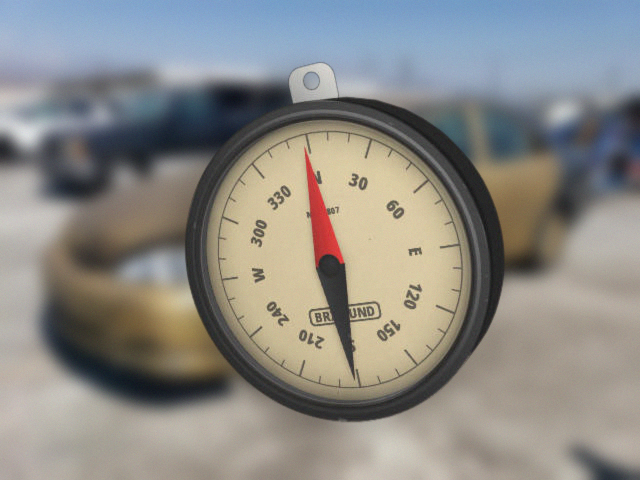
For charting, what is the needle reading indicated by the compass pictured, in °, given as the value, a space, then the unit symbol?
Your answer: 0 °
